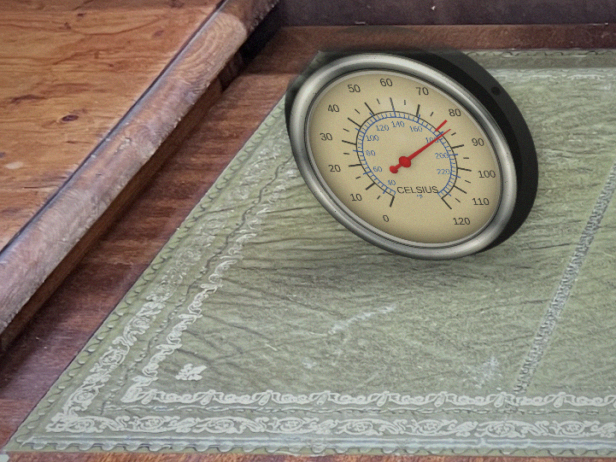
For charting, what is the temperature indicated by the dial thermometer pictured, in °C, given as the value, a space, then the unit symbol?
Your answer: 82.5 °C
